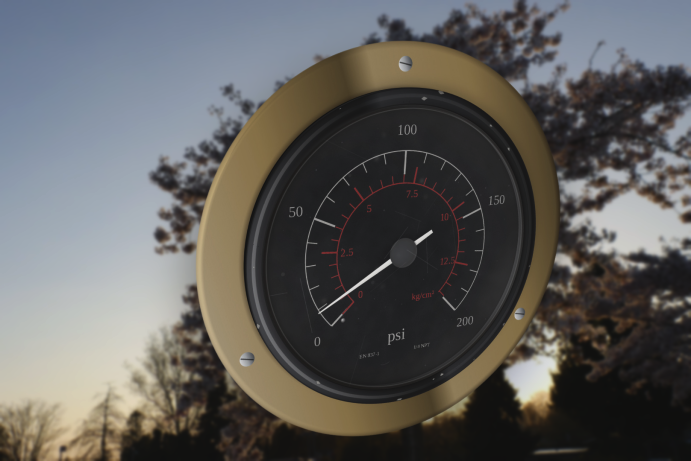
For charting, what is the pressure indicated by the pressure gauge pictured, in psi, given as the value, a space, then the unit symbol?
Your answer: 10 psi
